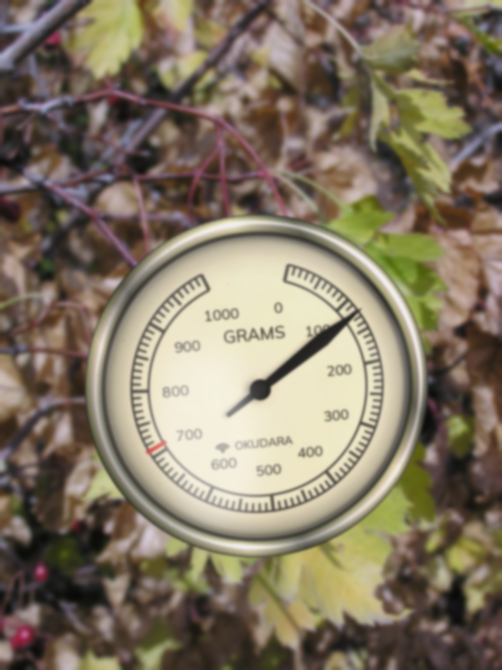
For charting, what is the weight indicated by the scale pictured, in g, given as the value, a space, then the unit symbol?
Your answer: 120 g
